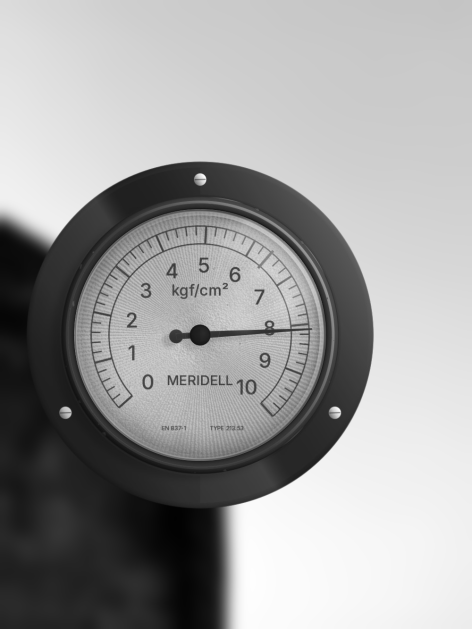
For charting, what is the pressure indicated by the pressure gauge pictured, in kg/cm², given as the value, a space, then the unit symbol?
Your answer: 8.1 kg/cm²
